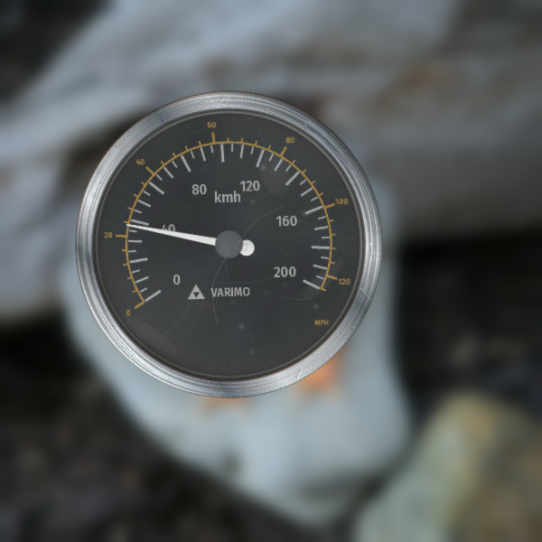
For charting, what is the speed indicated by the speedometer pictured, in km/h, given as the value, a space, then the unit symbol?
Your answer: 37.5 km/h
